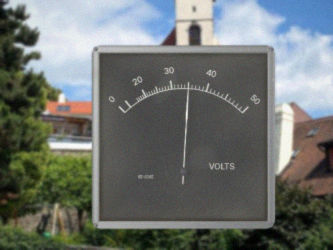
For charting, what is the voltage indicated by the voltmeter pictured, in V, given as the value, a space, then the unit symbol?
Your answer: 35 V
